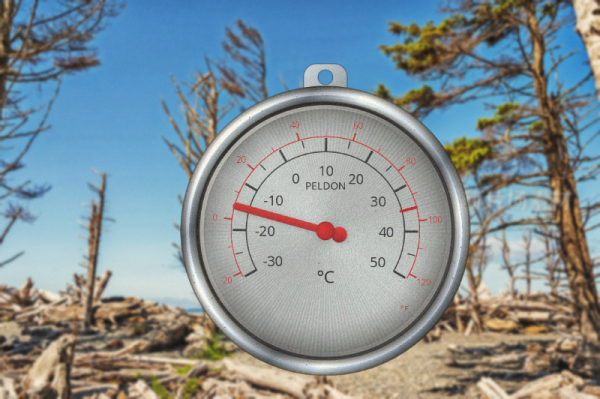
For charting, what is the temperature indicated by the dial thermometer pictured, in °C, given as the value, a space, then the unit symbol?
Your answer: -15 °C
